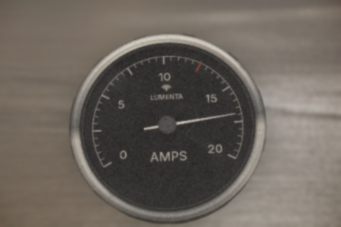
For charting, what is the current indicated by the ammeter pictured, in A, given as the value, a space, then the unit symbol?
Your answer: 17 A
